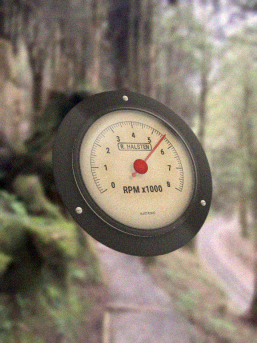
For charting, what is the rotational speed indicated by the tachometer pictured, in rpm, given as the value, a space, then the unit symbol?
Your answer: 5500 rpm
